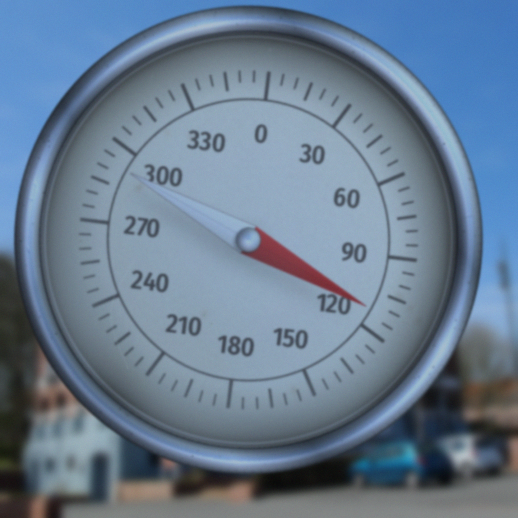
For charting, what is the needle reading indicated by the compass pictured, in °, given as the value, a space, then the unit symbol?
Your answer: 112.5 °
